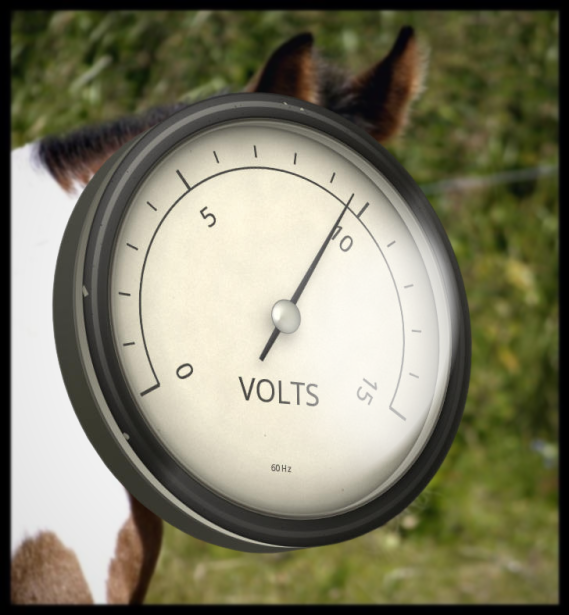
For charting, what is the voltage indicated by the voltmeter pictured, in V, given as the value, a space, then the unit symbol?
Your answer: 9.5 V
